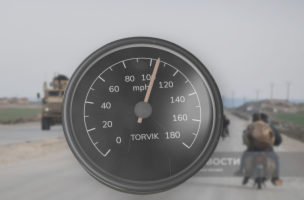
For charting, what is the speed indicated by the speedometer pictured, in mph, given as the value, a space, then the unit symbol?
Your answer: 105 mph
